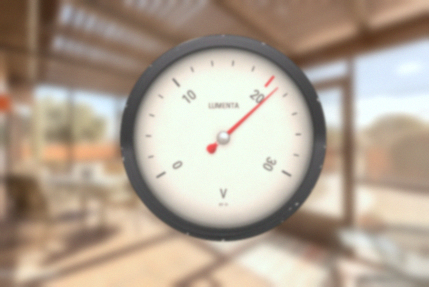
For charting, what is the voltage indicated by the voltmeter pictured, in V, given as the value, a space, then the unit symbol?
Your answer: 21 V
